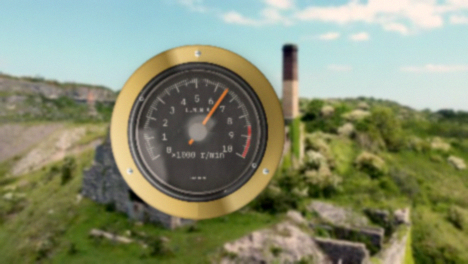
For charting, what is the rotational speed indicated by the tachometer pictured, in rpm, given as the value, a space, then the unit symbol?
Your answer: 6500 rpm
